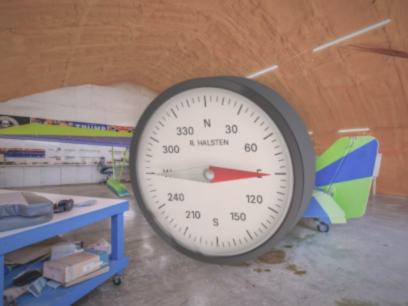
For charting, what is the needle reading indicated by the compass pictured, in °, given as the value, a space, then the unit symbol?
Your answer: 90 °
